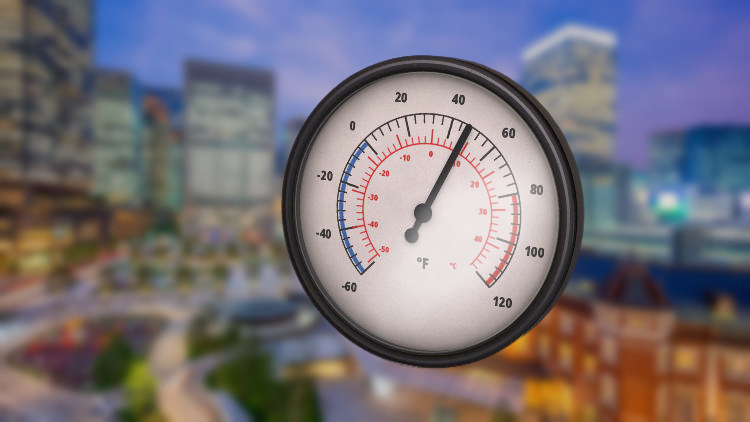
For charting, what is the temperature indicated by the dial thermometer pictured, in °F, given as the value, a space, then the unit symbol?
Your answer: 48 °F
